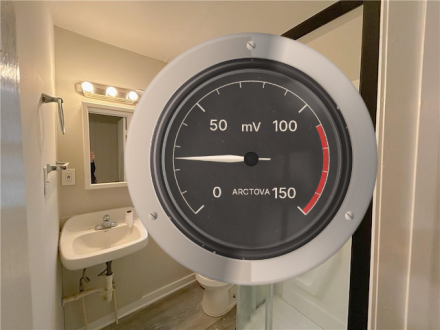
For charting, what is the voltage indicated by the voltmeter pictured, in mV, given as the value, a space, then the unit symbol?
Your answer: 25 mV
